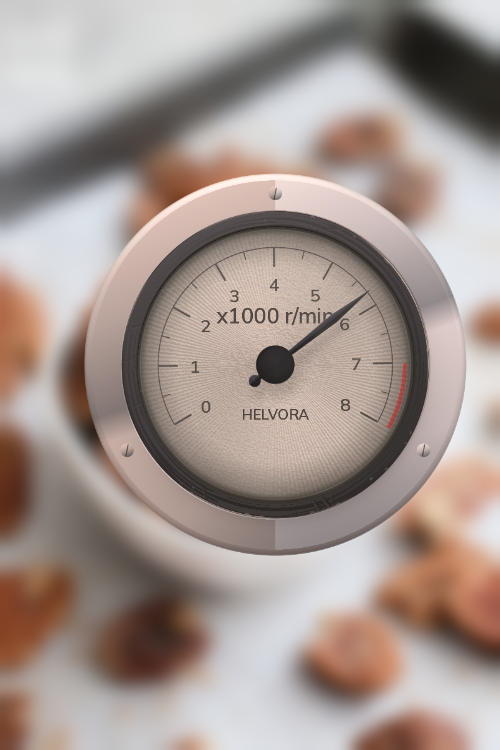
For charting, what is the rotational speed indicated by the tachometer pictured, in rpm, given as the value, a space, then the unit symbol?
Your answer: 5750 rpm
